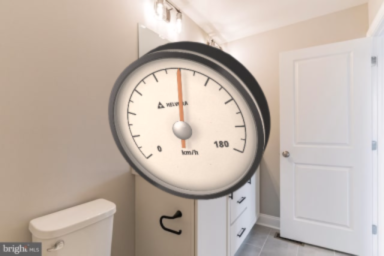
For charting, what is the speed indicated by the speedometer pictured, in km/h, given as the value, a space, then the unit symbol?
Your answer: 100 km/h
